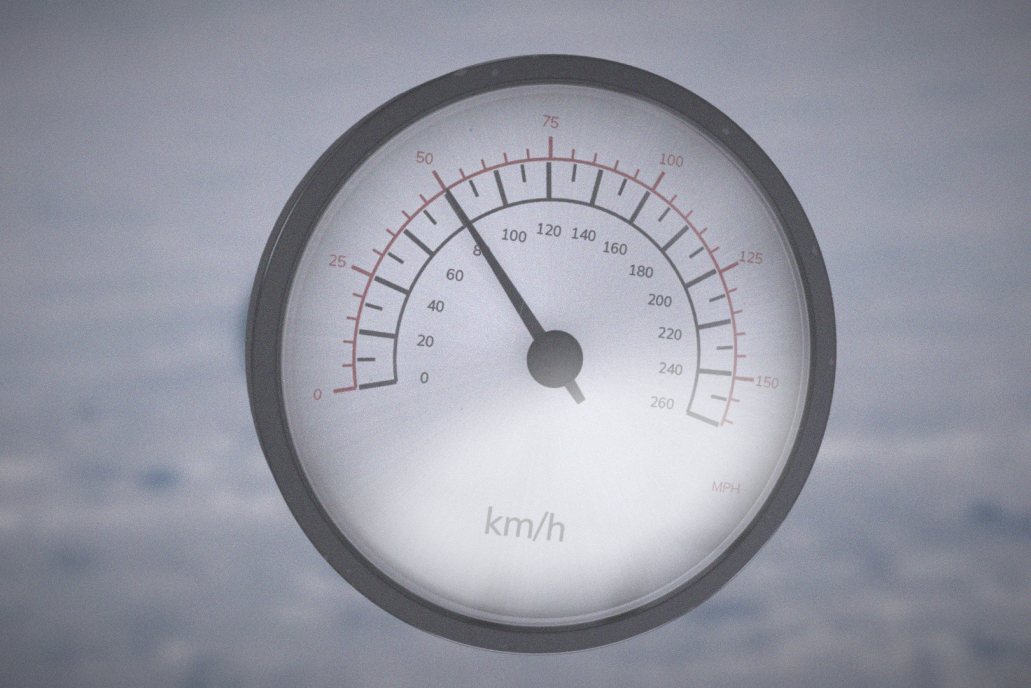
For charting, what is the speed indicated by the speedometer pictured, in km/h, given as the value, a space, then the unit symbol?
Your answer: 80 km/h
